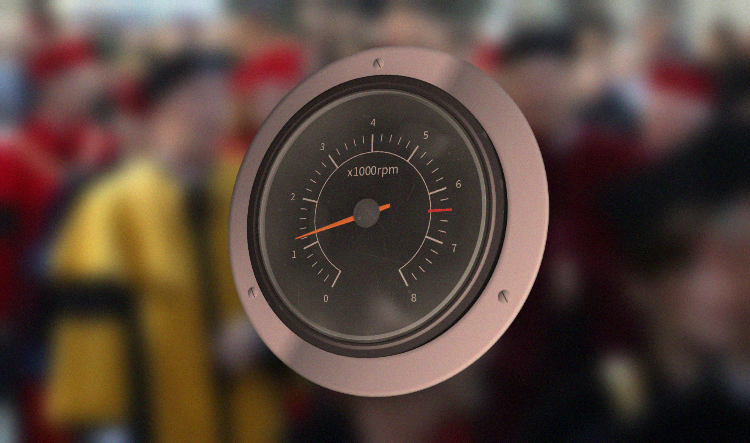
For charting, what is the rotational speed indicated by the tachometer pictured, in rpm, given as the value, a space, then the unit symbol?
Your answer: 1200 rpm
